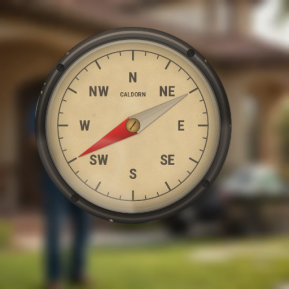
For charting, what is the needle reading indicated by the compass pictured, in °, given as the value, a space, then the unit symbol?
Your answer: 240 °
